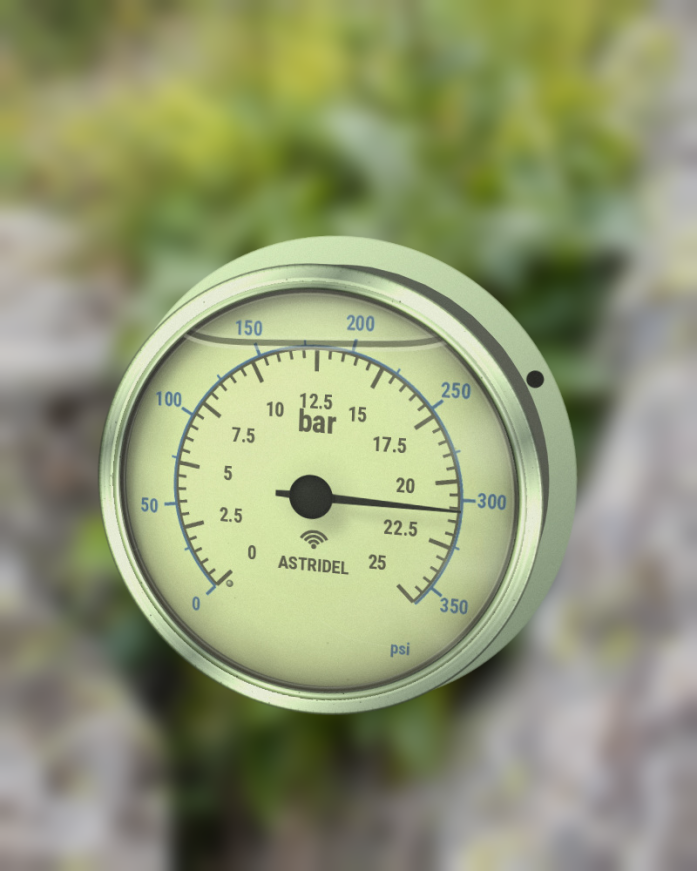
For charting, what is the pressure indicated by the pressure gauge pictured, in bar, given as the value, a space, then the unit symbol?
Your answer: 21 bar
